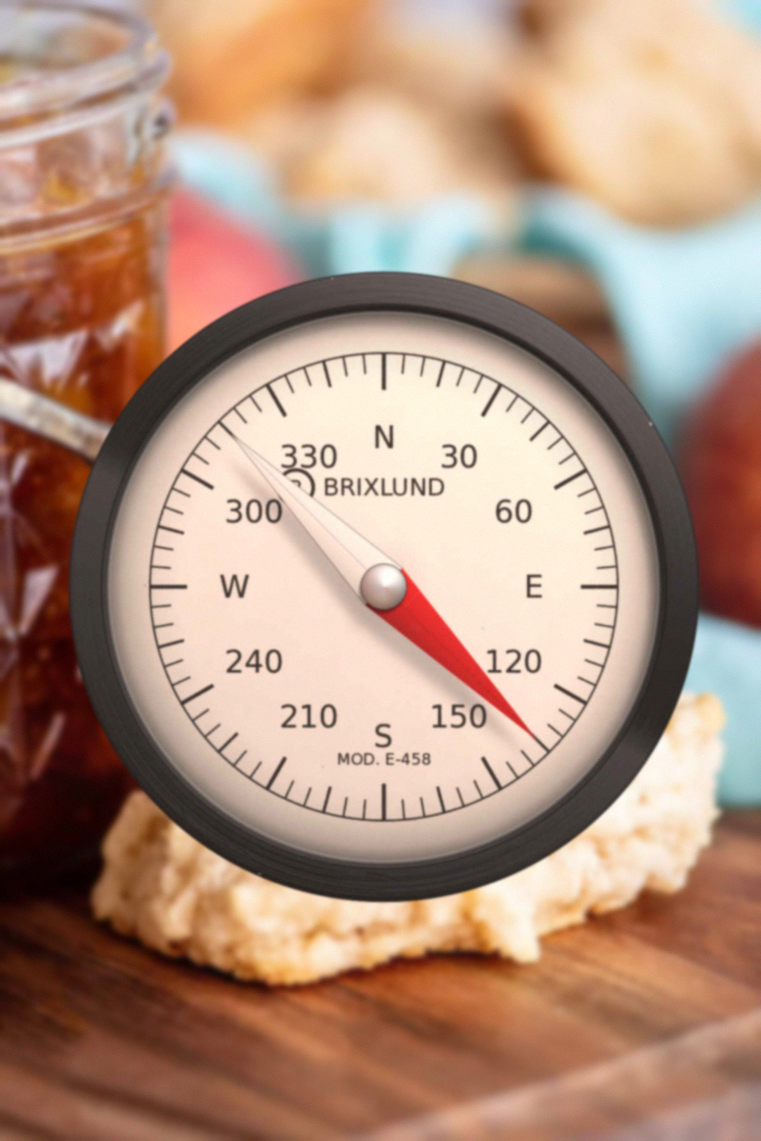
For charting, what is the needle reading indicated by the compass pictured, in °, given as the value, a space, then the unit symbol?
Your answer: 135 °
